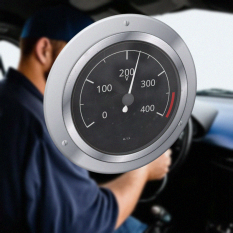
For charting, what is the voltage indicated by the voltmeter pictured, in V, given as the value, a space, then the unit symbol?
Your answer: 225 V
